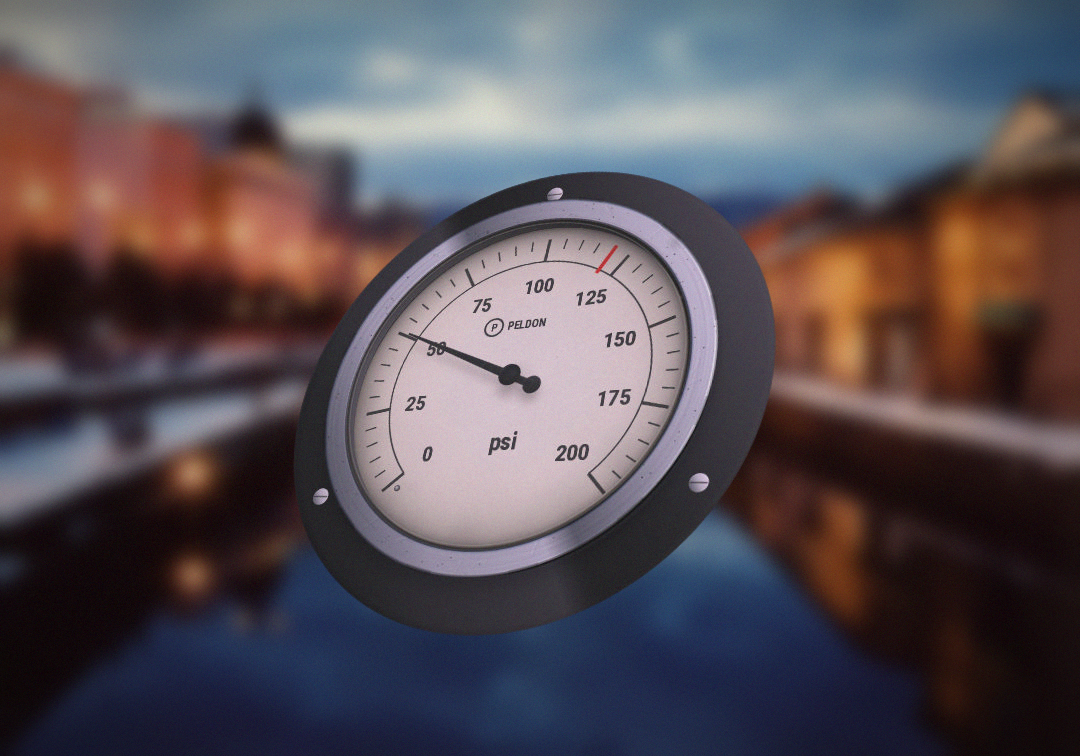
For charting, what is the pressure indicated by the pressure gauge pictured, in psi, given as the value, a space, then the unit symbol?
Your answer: 50 psi
